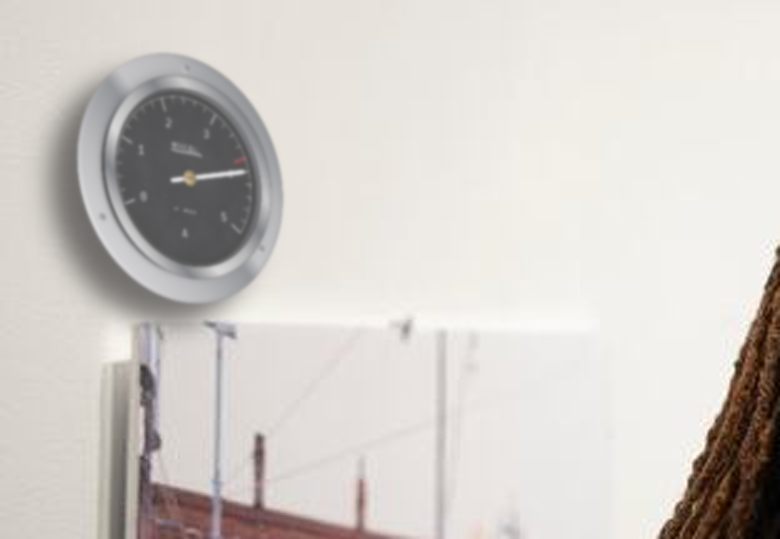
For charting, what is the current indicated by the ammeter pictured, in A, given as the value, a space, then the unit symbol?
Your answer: 4 A
